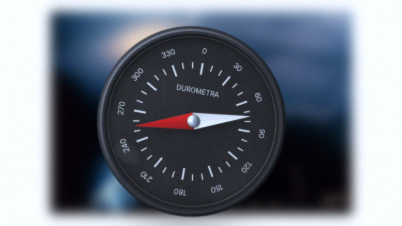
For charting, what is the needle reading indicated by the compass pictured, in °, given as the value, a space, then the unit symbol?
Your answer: 255 °
